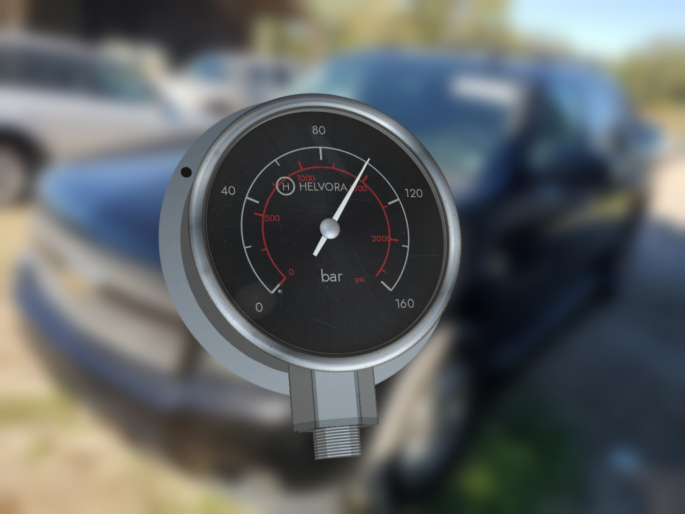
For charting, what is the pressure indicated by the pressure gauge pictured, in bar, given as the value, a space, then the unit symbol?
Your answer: 100 bar
